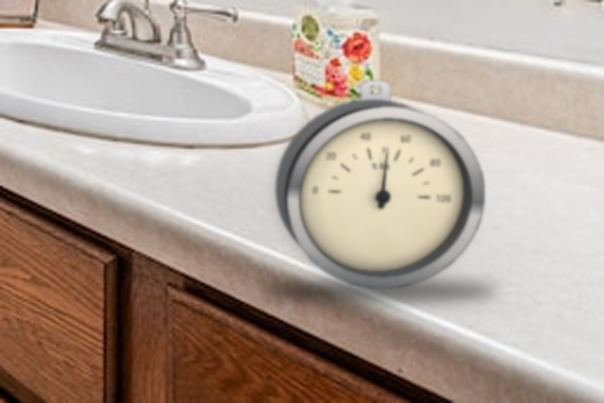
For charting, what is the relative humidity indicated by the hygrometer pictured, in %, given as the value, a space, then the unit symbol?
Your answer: 50 %
